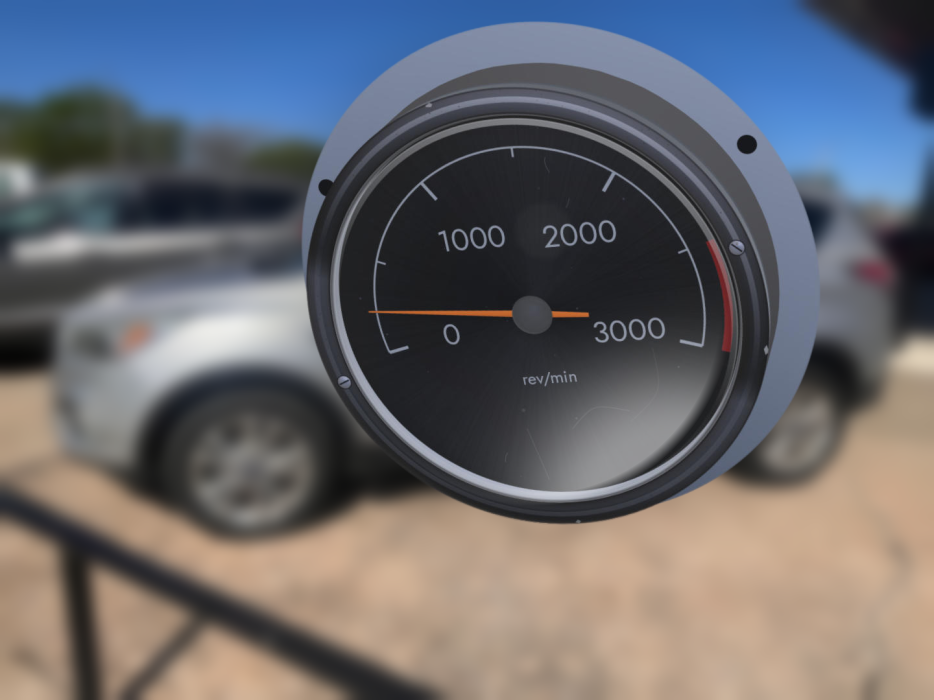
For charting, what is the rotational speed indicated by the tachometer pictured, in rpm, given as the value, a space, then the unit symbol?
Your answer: 250 rpm
